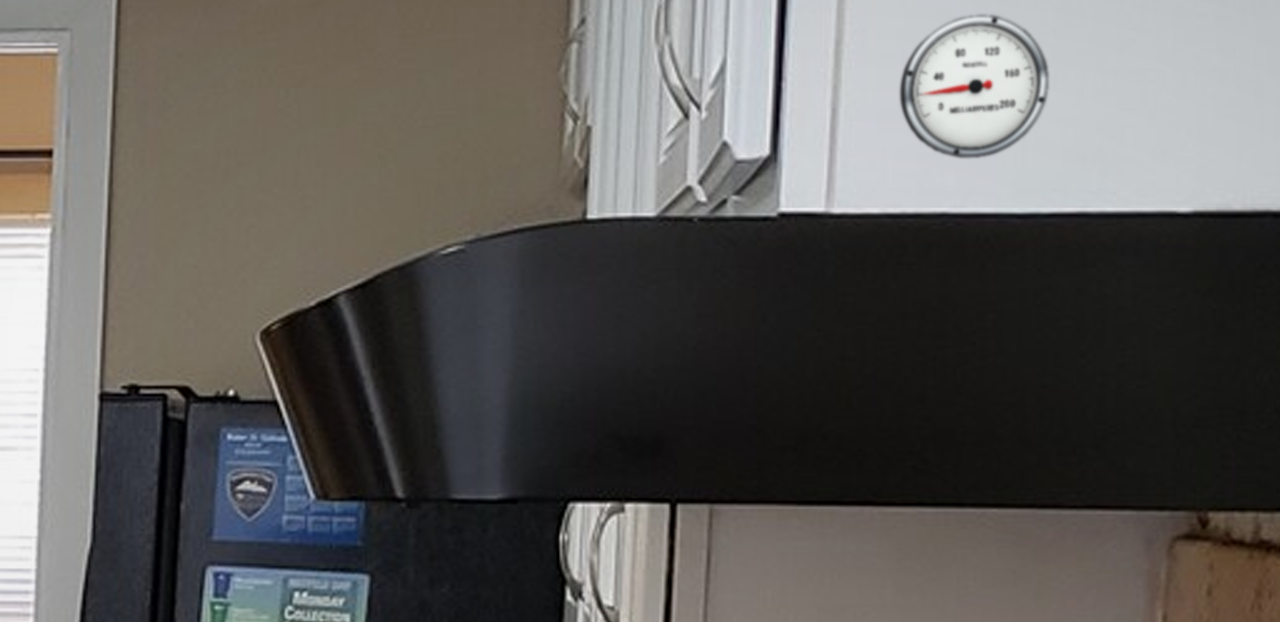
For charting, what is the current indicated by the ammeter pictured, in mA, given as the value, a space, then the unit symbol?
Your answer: 20 mA
